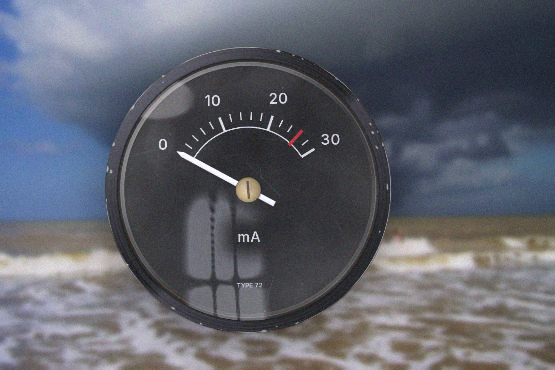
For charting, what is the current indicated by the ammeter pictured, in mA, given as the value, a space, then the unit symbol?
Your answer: 0 mA
